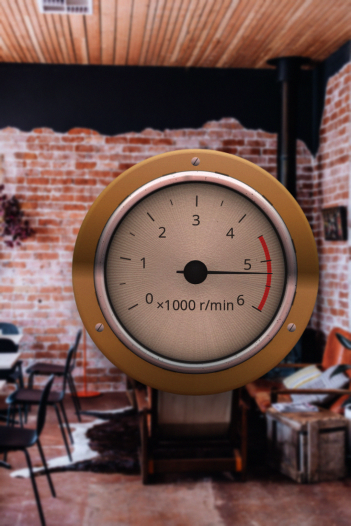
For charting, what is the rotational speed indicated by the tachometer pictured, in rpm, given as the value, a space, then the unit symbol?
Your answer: 5250 rpm
